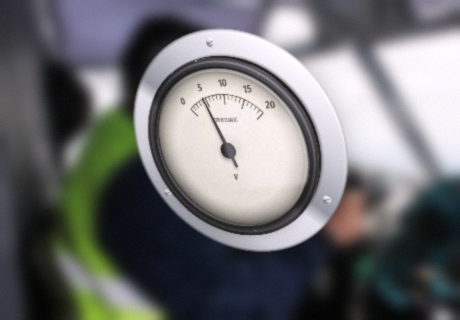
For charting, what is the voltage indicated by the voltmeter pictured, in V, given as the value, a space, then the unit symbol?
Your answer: 5 V
